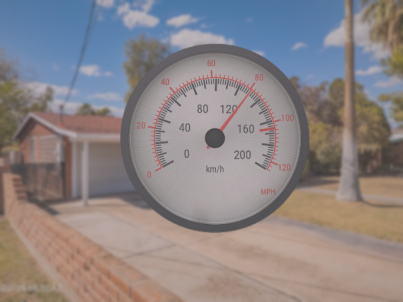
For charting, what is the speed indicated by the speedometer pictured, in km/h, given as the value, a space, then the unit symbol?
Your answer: 130 km/h
